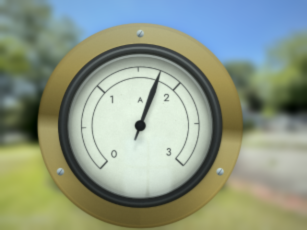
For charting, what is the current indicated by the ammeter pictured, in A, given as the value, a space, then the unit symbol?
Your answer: 1.75 A
